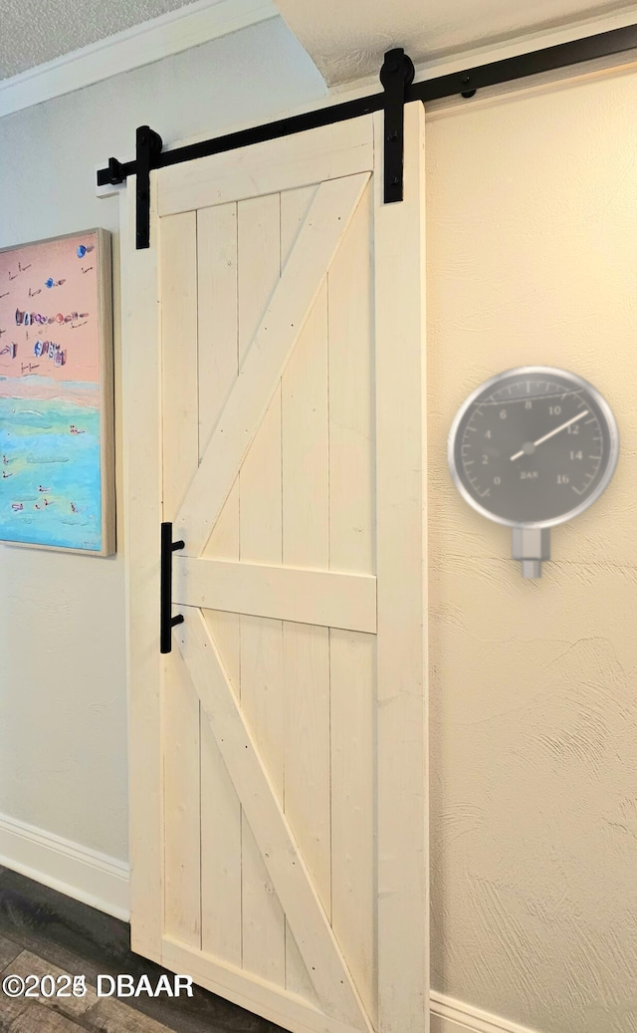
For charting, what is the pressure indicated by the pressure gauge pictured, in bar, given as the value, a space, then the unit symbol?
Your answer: 11.5 bar
